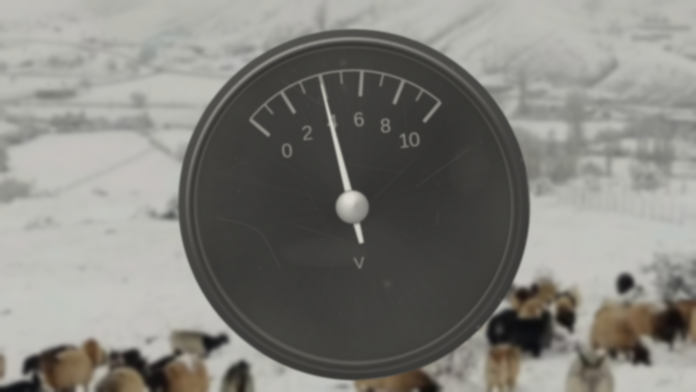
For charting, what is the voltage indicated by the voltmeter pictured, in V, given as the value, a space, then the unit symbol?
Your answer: 4 V
